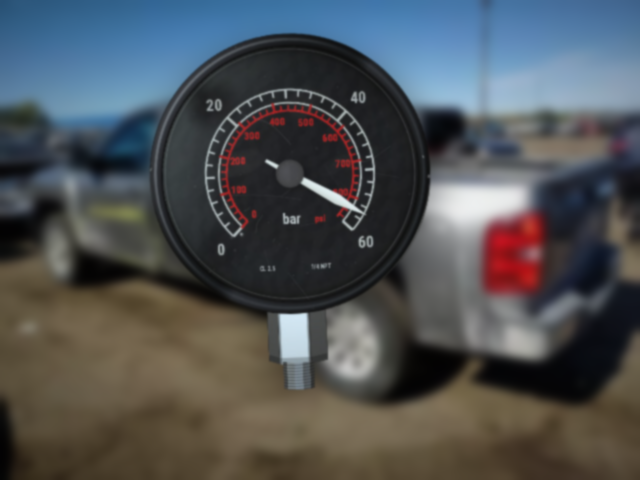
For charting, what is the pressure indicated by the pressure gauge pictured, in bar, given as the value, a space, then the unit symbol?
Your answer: 57 bar
